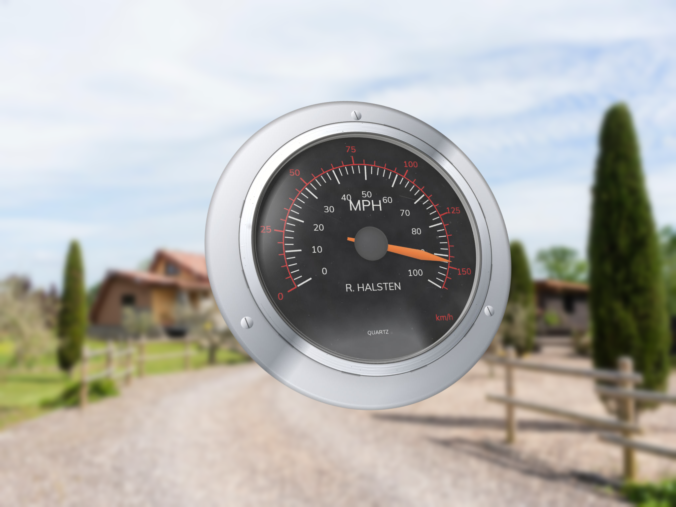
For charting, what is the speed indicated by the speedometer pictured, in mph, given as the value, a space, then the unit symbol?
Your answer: 92 mph
